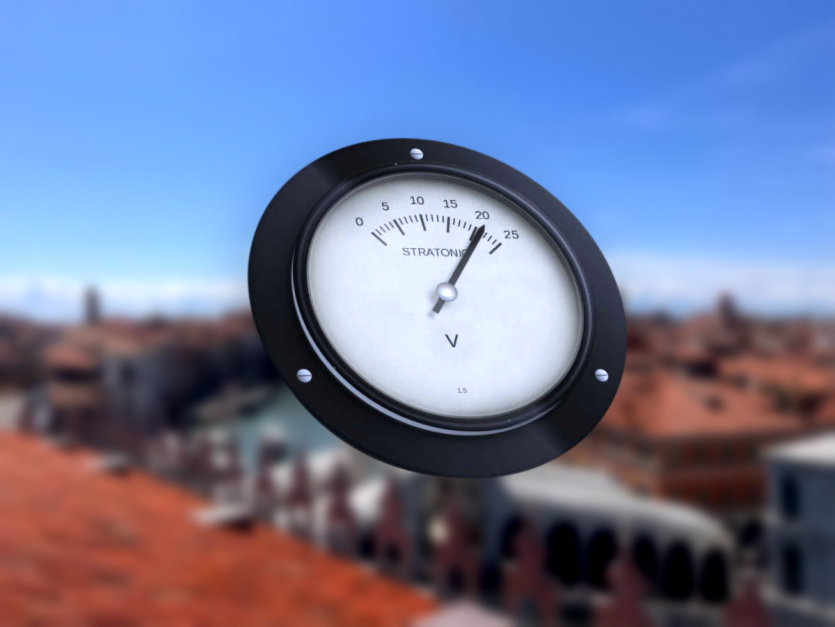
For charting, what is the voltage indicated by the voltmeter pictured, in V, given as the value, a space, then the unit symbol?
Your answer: 21 V
